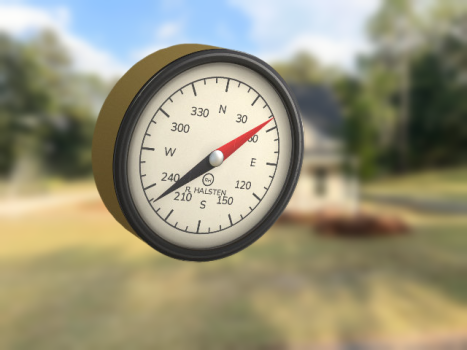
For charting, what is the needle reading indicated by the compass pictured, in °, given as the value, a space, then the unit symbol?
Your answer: 50 °
